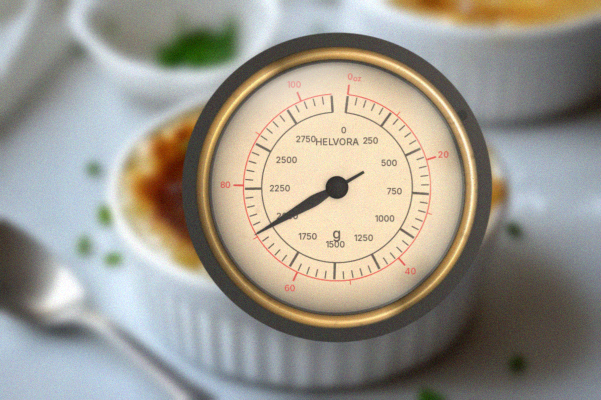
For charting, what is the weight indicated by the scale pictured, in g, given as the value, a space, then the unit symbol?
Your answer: 2000 g
